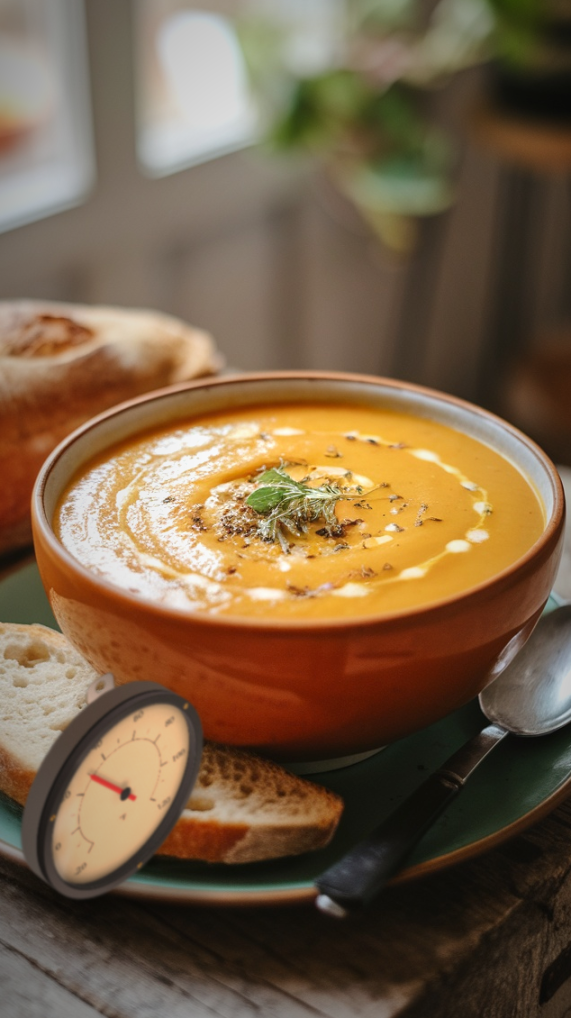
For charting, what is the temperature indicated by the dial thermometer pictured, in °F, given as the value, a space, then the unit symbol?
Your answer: 30 °F
